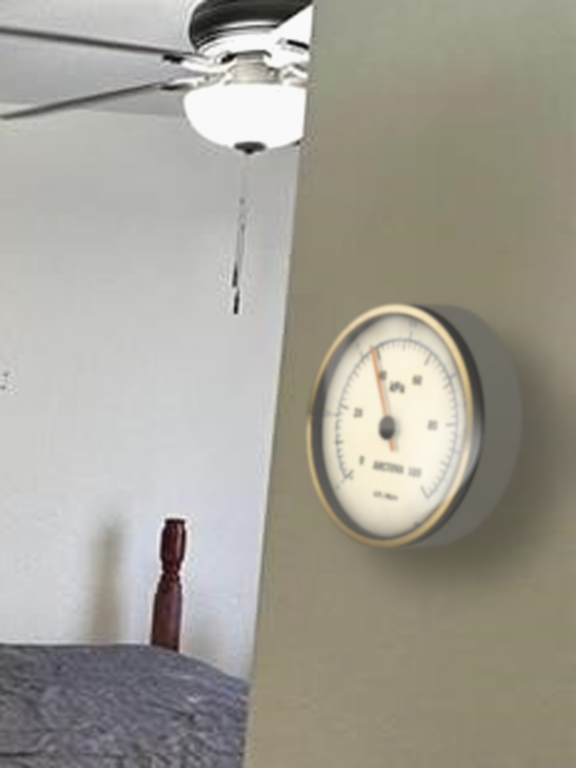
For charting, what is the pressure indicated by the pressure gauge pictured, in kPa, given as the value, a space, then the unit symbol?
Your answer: 40 kPa
